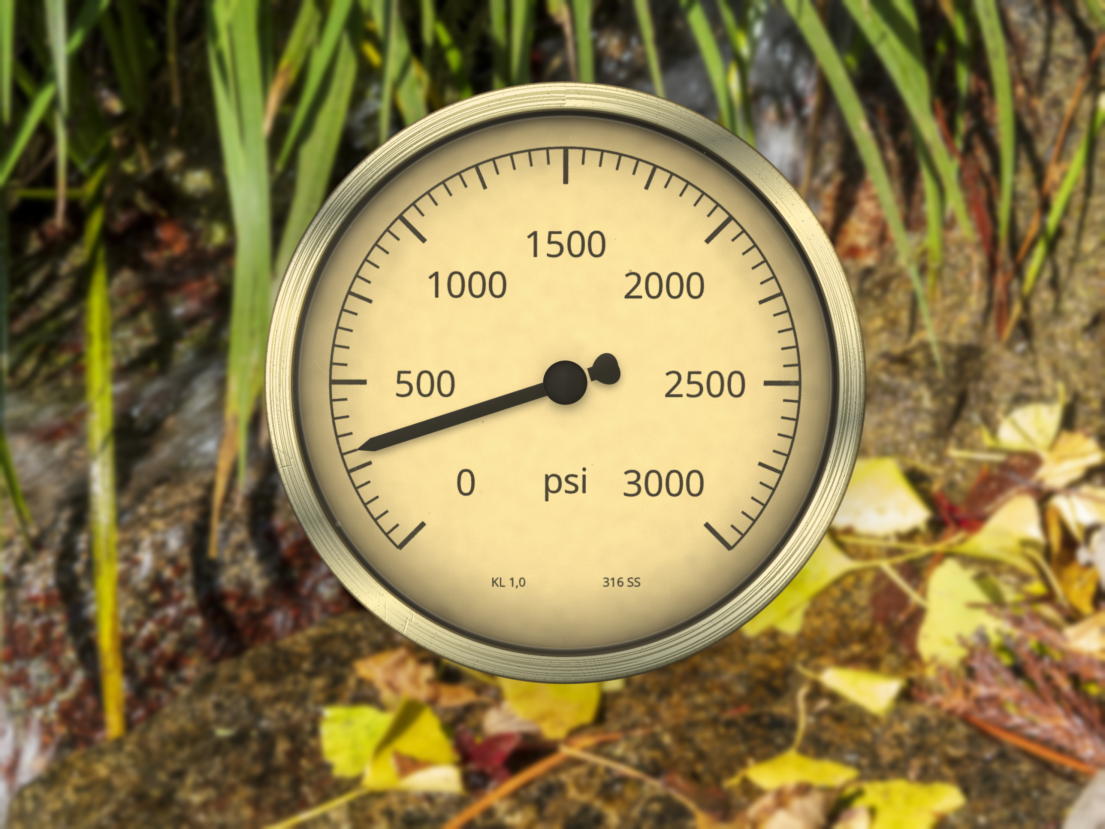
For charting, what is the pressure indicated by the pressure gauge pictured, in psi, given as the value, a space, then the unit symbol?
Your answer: 300 psi
